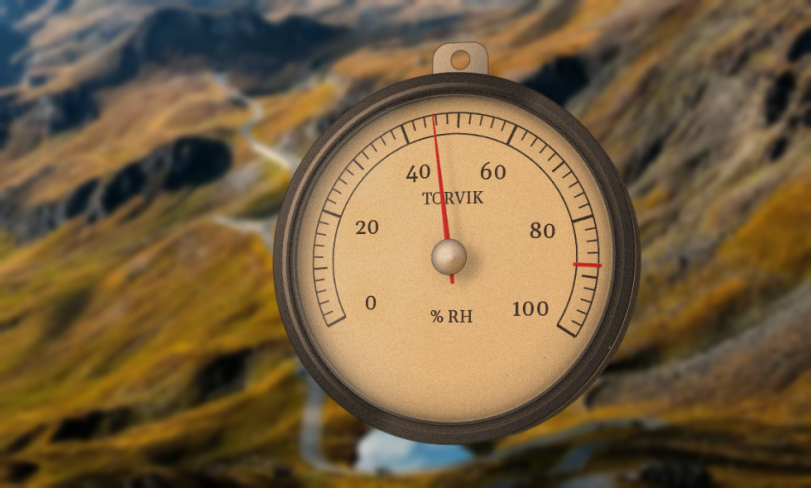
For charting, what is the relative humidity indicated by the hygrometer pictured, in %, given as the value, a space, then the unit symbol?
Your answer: 46 %
